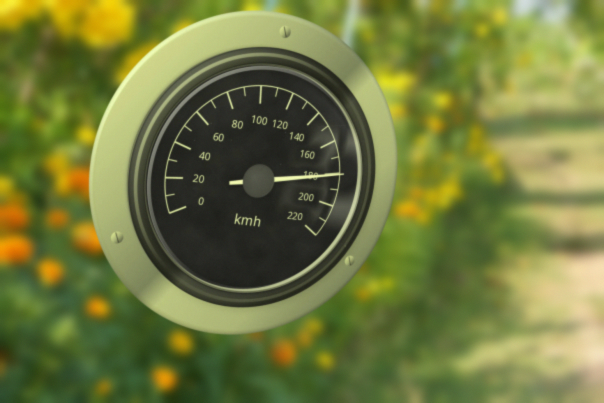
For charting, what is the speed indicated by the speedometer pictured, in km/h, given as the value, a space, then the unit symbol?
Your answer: 180 km/h
